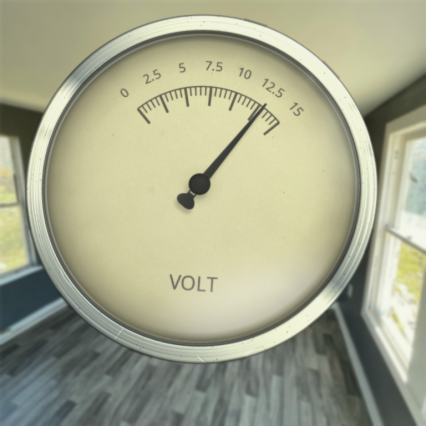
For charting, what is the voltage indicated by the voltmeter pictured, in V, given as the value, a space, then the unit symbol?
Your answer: 13 V
